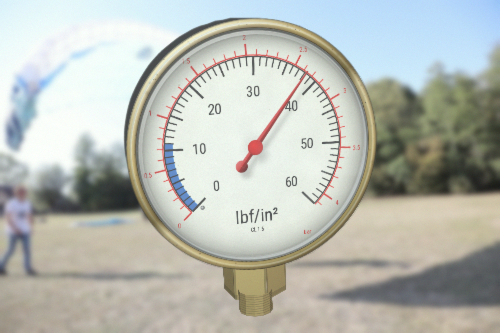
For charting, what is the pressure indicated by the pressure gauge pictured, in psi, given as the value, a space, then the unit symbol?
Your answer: 38 psi
